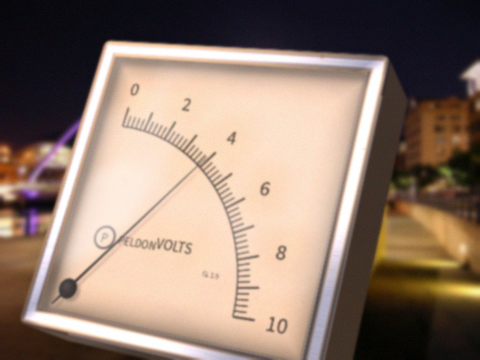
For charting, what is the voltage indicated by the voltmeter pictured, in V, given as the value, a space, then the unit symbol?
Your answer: 4 V
